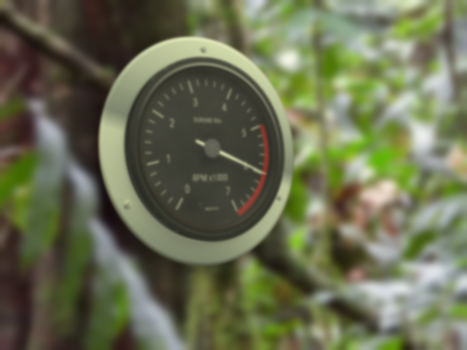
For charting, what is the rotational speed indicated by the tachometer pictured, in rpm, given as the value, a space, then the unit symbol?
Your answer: 6000 rpm
